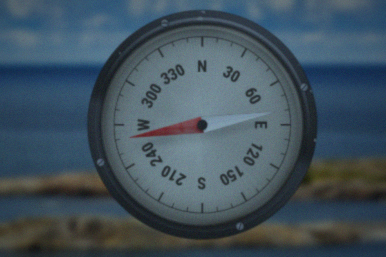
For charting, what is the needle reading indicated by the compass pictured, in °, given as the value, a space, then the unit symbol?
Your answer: 260 °
